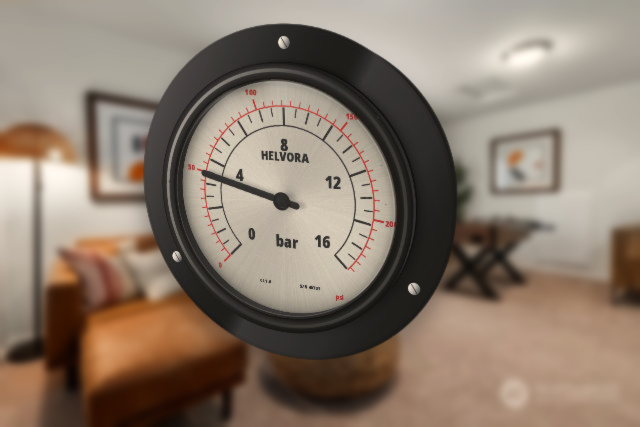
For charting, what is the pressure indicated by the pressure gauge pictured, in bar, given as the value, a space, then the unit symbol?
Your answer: 3.5 bar
